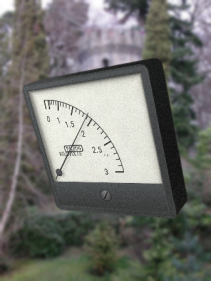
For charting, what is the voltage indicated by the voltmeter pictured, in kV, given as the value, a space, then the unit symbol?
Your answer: 1.9 kV
